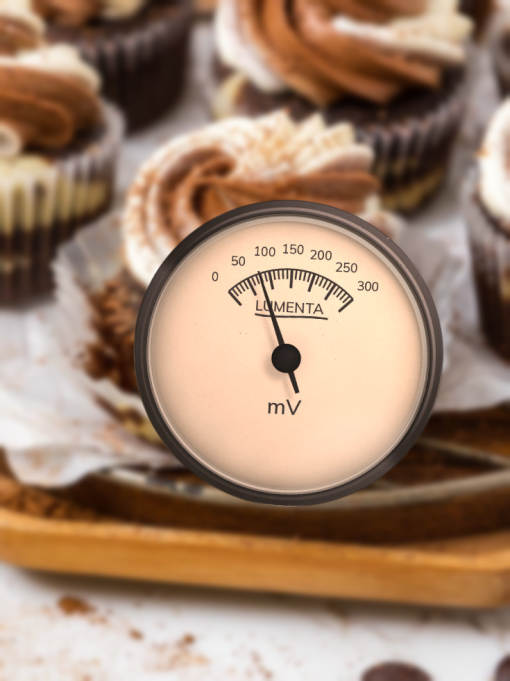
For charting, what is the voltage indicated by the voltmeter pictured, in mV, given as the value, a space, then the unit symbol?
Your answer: 80 mV
